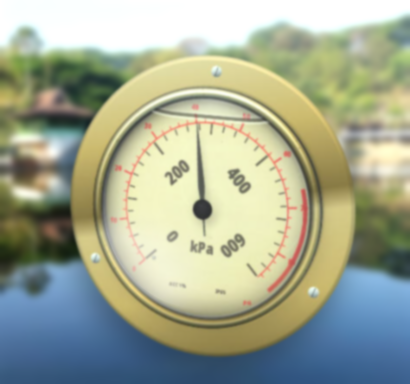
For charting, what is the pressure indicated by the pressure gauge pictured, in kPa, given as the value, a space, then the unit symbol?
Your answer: 280 kPa
